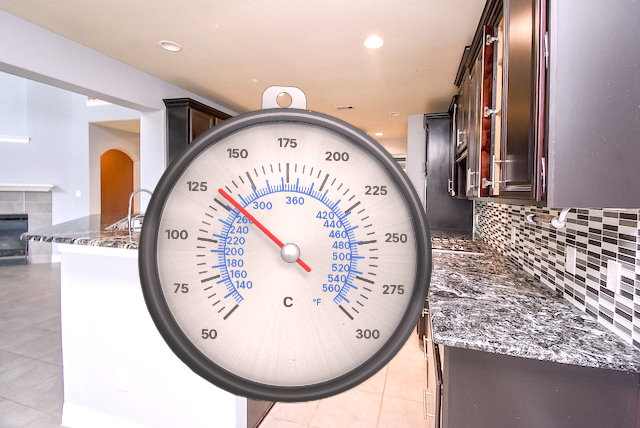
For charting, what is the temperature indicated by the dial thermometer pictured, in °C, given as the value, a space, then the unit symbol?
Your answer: 130 °C
